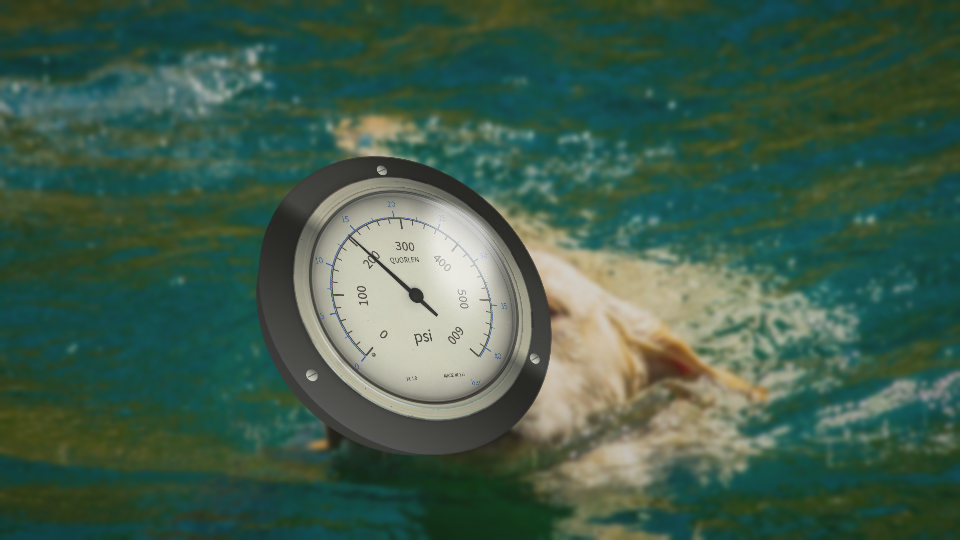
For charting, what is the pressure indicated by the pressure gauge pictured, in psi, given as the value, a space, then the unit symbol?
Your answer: 200 psi
